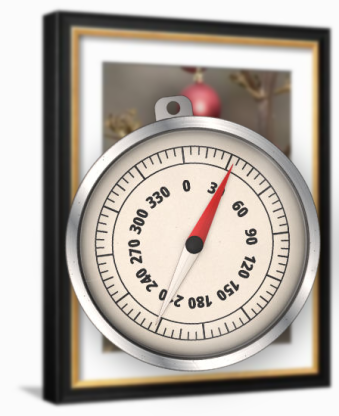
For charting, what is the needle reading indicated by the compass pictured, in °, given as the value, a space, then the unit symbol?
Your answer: 32.5 °
